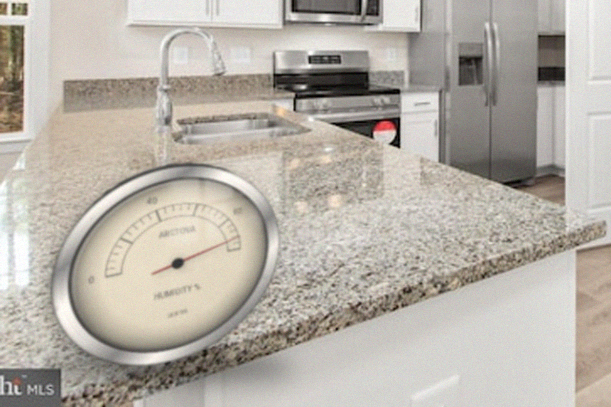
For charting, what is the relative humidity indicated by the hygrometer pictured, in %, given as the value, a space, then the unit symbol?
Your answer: 92 %
